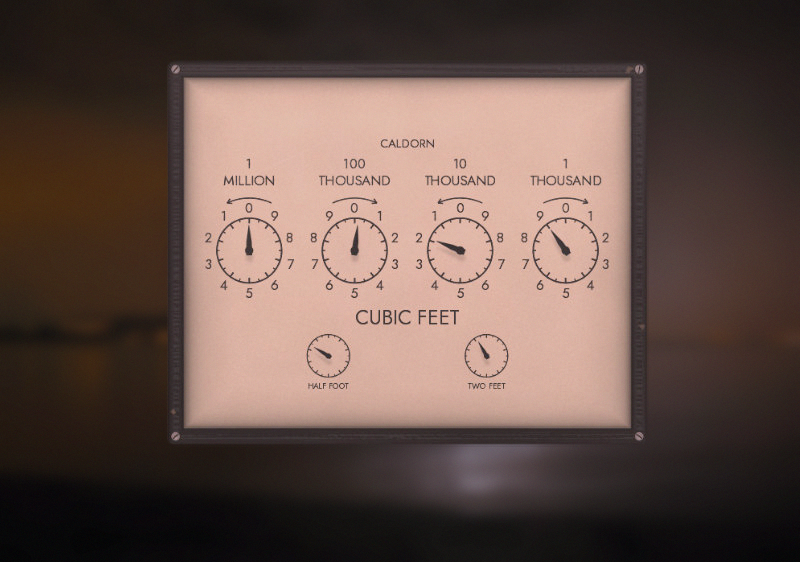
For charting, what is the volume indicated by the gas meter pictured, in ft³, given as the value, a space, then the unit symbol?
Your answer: 1900 ft³
